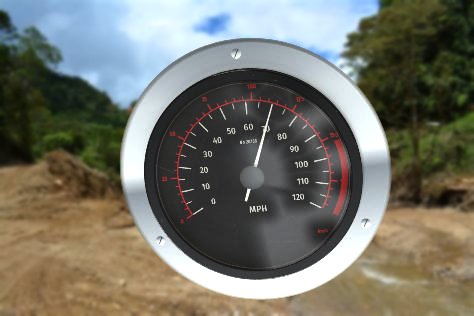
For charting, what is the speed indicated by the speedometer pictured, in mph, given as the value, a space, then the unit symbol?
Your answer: 70 mph
